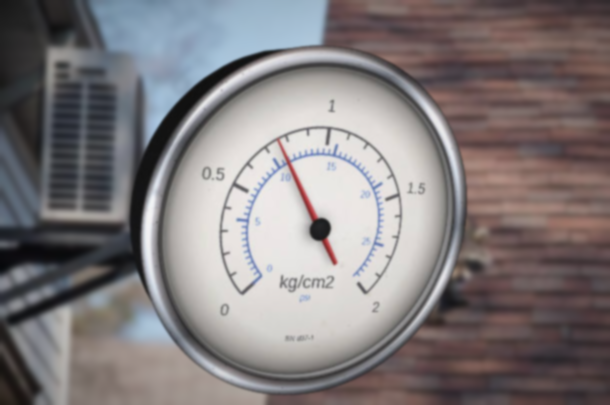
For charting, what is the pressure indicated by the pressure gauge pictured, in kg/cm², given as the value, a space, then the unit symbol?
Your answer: 0.75 kg/cm²
